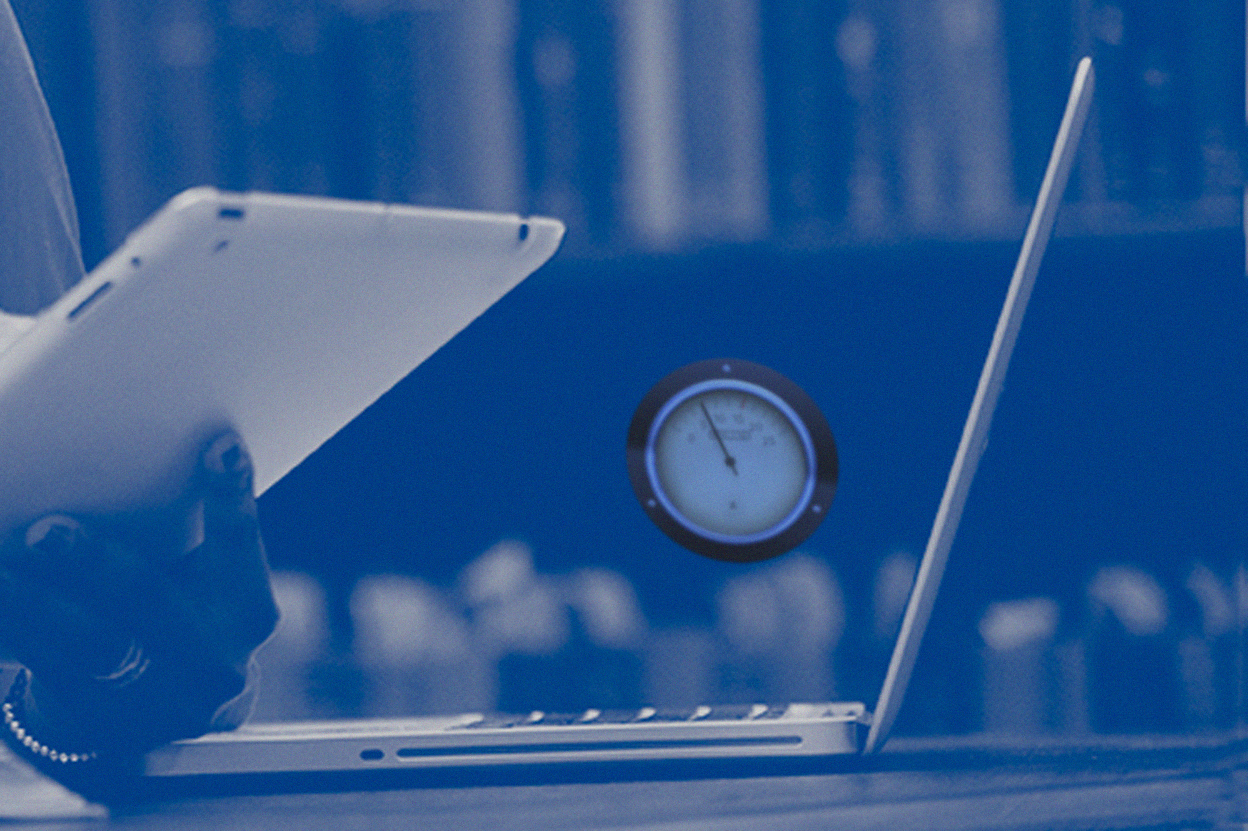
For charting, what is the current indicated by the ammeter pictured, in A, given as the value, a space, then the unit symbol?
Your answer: 7.5 A
